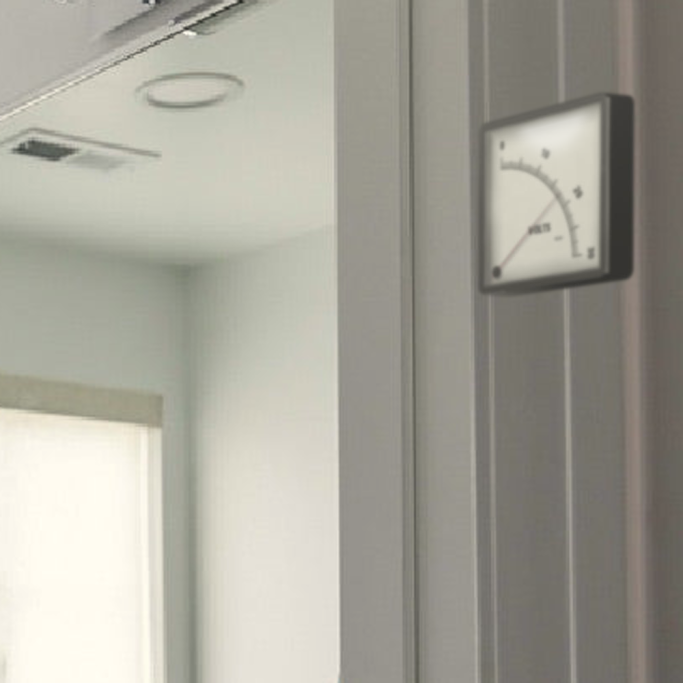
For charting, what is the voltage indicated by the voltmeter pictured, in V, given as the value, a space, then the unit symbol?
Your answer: 17.5 V
